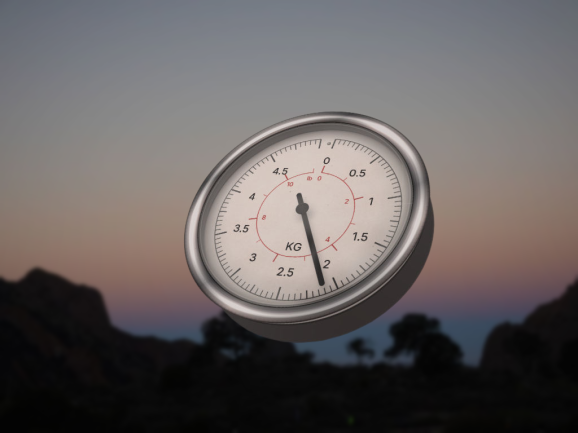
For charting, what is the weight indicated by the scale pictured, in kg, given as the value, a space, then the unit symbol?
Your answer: 2.1 kg
